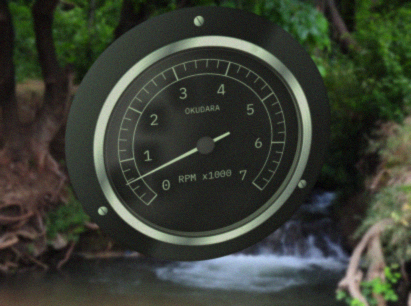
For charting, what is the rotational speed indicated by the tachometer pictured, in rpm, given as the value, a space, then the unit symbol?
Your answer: 600 rpm
